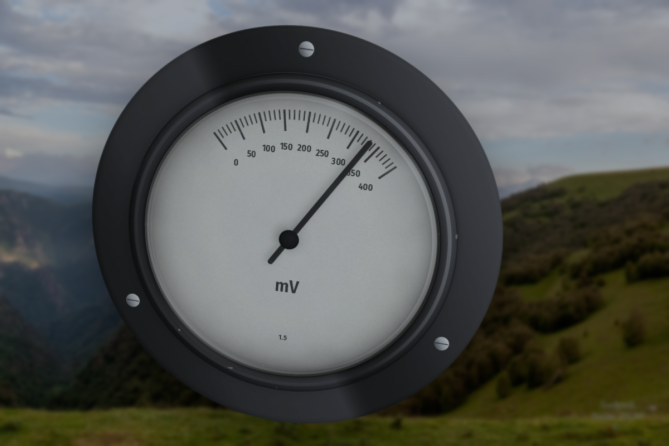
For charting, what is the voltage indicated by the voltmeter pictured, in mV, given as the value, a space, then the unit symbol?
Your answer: 330 mV
